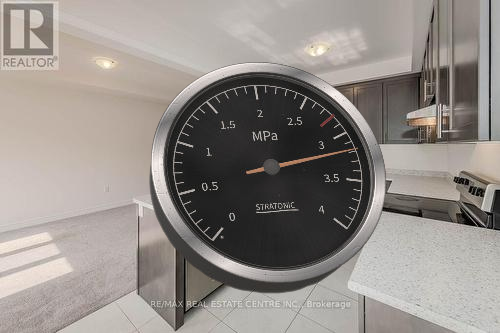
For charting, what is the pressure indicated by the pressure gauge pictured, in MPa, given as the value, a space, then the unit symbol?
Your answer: 3.2 MPa
